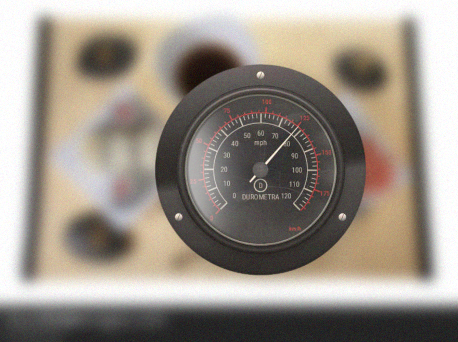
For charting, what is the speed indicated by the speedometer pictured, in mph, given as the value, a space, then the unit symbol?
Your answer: 78 mph
